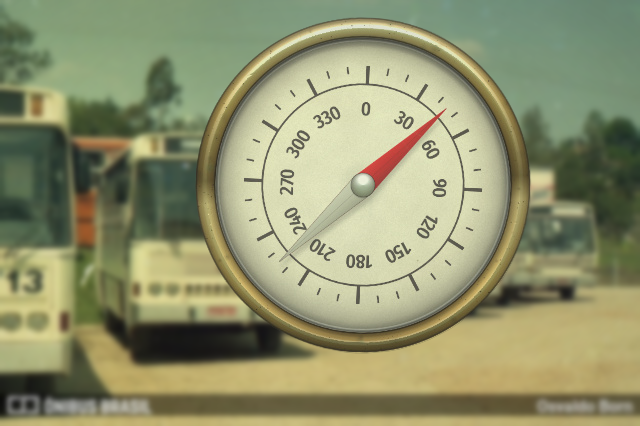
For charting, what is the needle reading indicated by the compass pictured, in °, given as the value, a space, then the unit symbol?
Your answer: 45 °
